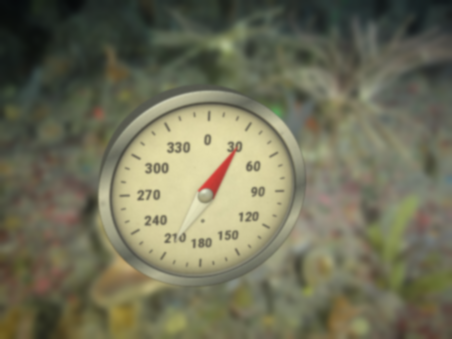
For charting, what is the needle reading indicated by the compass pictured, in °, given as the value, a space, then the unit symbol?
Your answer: 30 °
